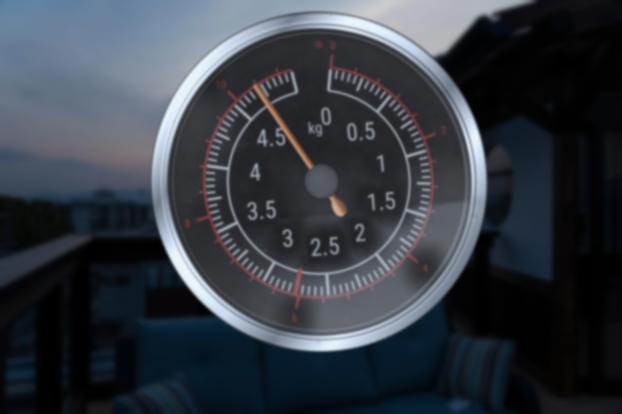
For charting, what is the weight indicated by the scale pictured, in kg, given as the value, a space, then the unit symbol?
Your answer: 4.7 kg
